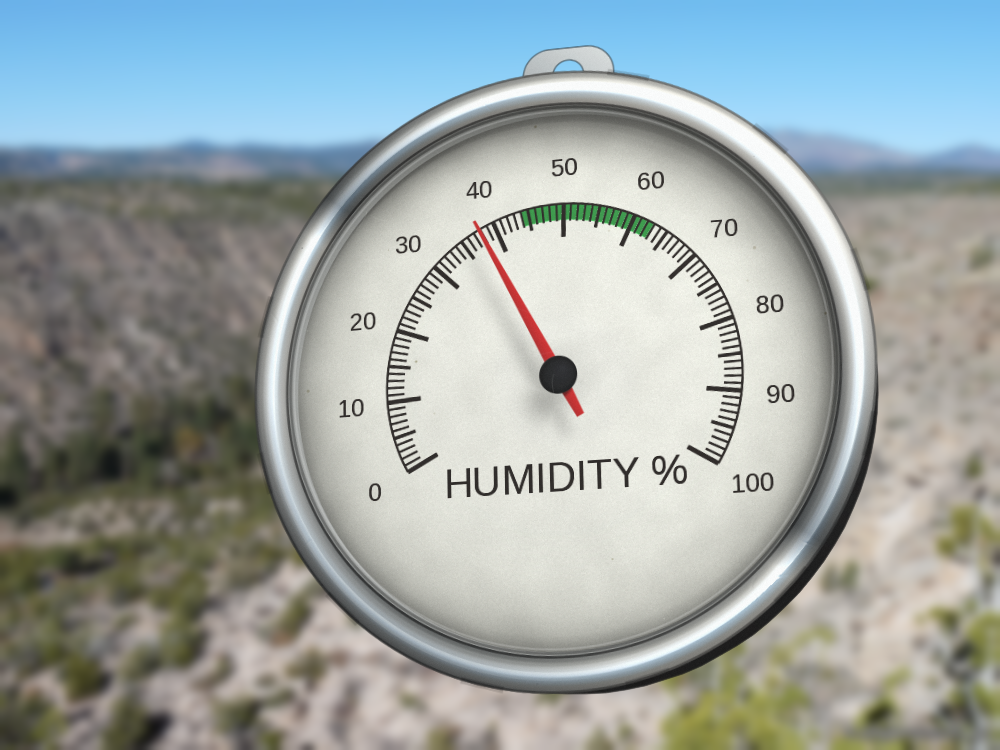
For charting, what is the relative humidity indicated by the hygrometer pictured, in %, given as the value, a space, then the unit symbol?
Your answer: 38 %
